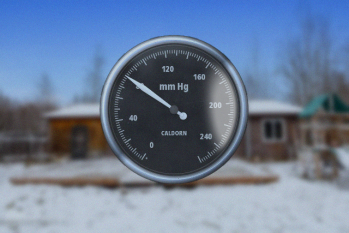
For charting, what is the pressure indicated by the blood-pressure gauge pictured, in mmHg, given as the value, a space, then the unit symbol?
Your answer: 80 mmHg
